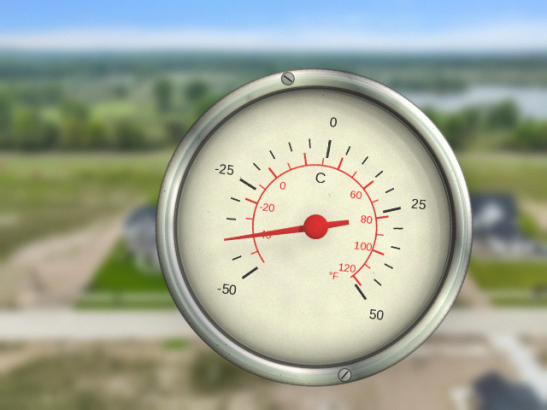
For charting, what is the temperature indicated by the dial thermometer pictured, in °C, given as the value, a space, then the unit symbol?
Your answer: -40 °C
